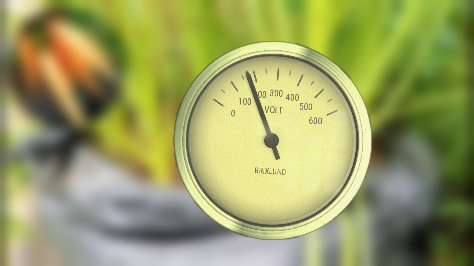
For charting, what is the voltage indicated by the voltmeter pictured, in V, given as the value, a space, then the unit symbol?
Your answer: 175 V
